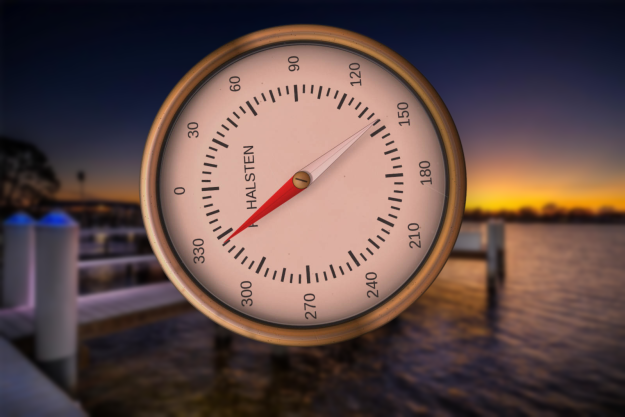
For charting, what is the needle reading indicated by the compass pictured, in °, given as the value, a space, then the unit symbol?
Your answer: 325 °
